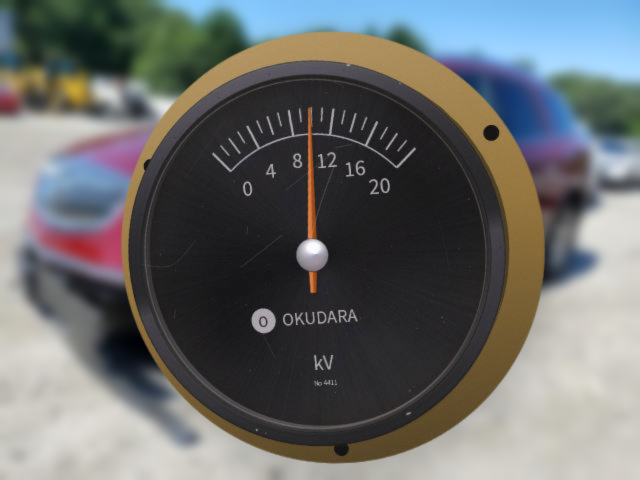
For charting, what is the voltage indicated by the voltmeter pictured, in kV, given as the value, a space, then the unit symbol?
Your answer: 10 kV
